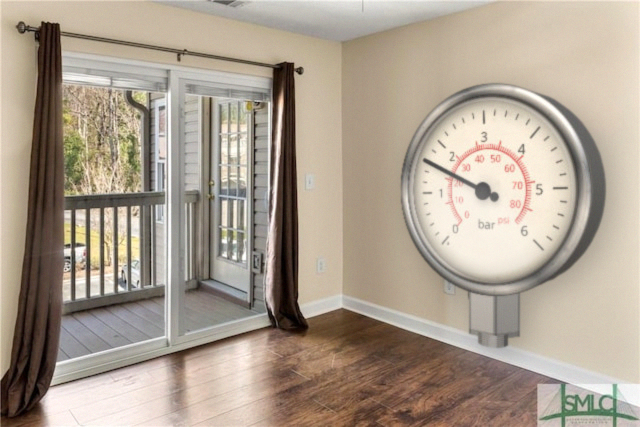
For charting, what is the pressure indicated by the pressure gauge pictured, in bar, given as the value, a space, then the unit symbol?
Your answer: 1.6 bar
